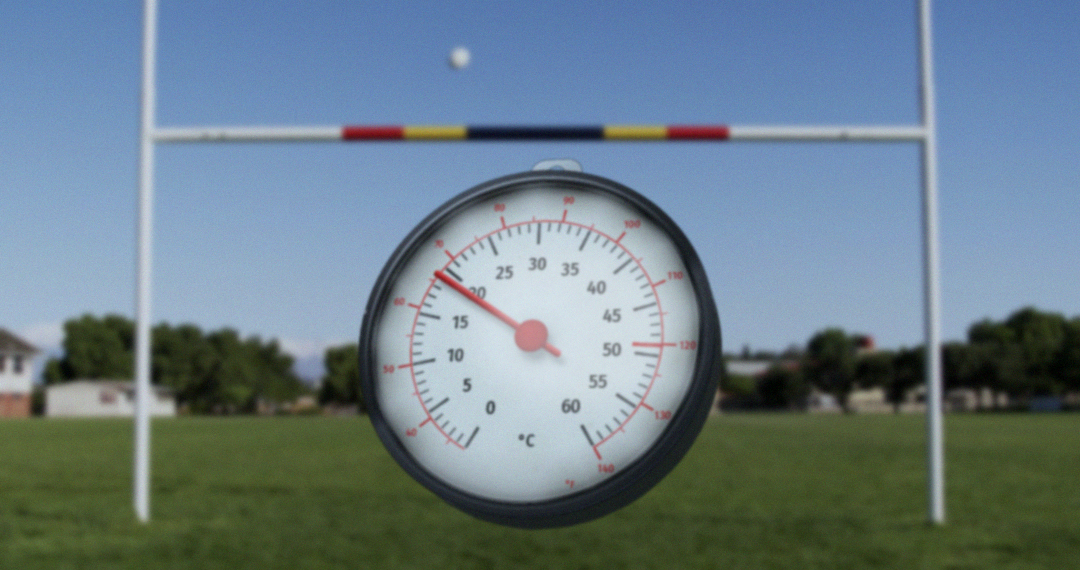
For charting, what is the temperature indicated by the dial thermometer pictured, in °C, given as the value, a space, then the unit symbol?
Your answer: 19 °C
